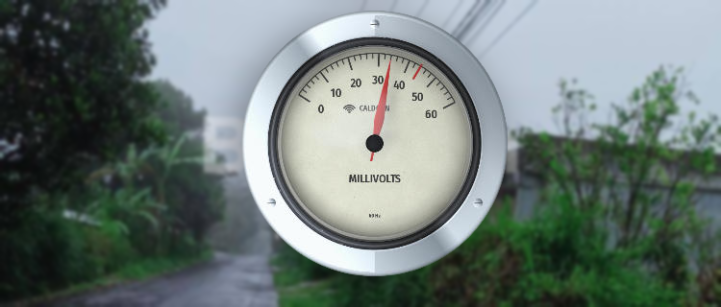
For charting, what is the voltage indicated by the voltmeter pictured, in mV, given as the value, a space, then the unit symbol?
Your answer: 34 mV
